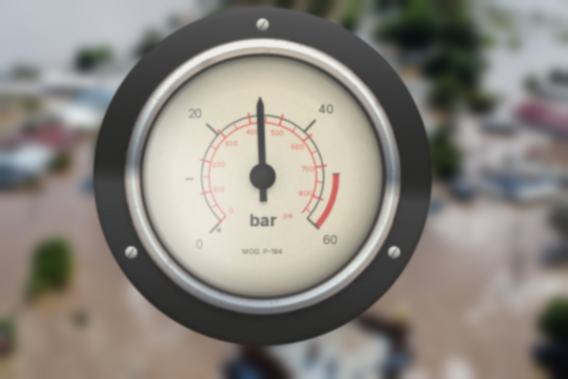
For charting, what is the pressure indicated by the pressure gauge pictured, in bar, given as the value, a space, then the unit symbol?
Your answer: 30 bar
